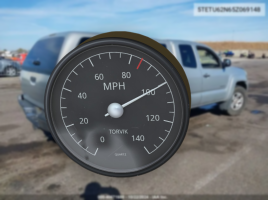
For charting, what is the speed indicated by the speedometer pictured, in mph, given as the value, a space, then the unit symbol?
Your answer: 100 mph
